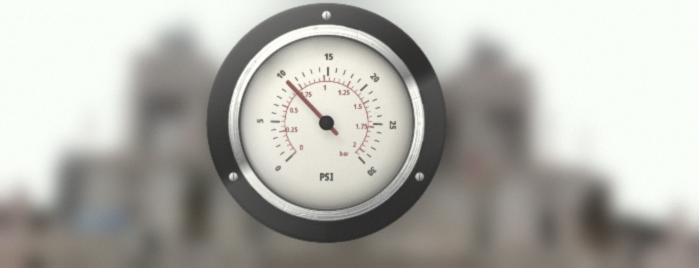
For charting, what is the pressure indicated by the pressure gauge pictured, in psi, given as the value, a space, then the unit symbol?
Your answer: 10 psi
